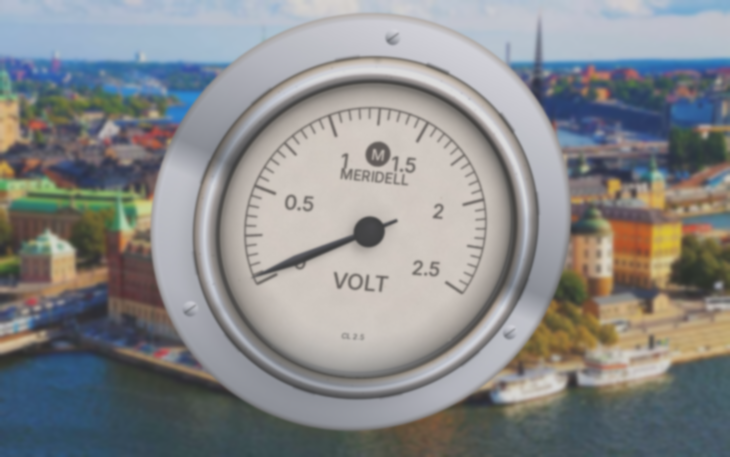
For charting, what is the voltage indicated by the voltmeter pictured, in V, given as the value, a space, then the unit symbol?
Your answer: 0.05 V
